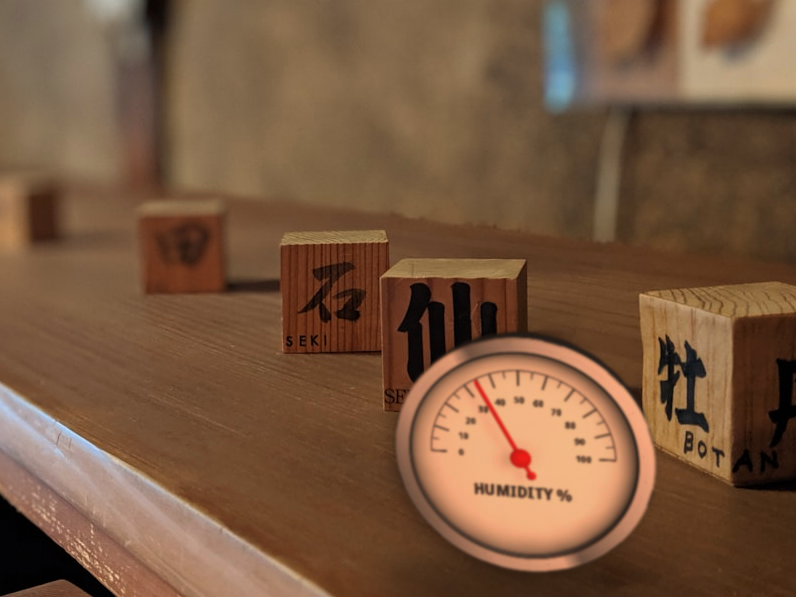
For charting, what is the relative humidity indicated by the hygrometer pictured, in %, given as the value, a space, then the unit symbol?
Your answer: 35 %
